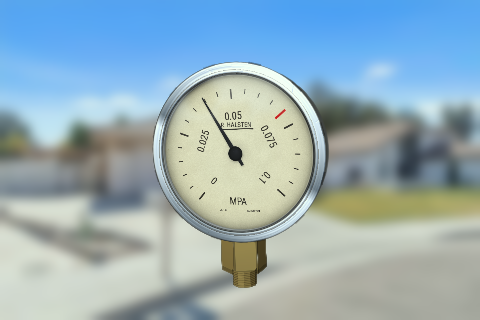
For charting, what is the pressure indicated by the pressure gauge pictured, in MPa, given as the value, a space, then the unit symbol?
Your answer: 0.04 MPa
